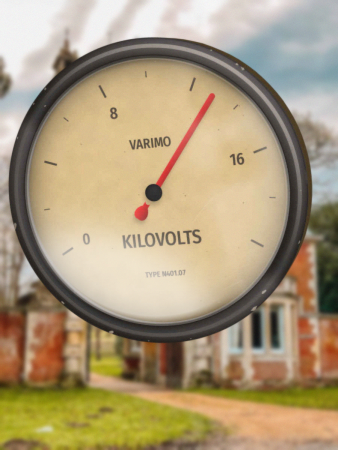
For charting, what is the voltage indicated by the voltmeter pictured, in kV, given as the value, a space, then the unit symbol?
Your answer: 13 kV
